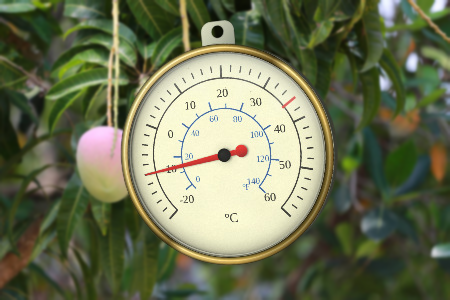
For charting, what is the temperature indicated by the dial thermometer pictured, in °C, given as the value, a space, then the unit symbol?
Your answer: -10 °C
